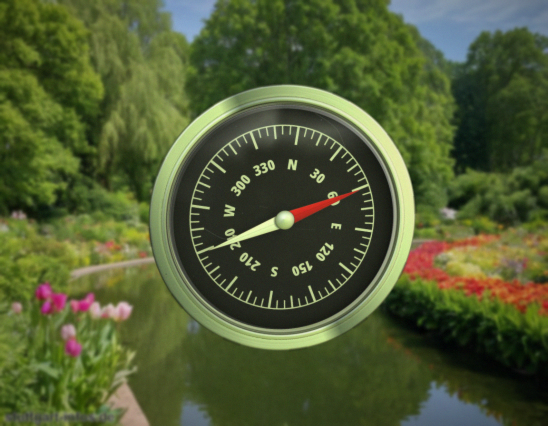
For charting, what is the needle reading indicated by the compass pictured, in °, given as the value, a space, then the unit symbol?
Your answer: 60 °
